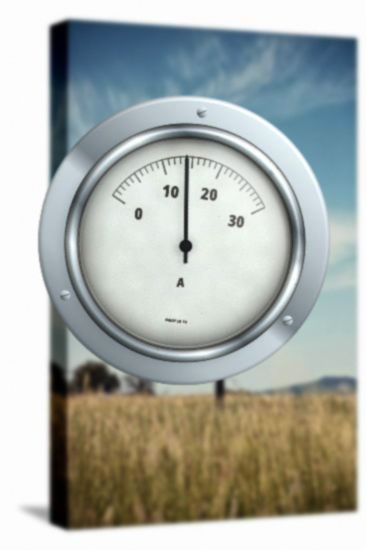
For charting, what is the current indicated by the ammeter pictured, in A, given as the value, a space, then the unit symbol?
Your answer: 14 A
